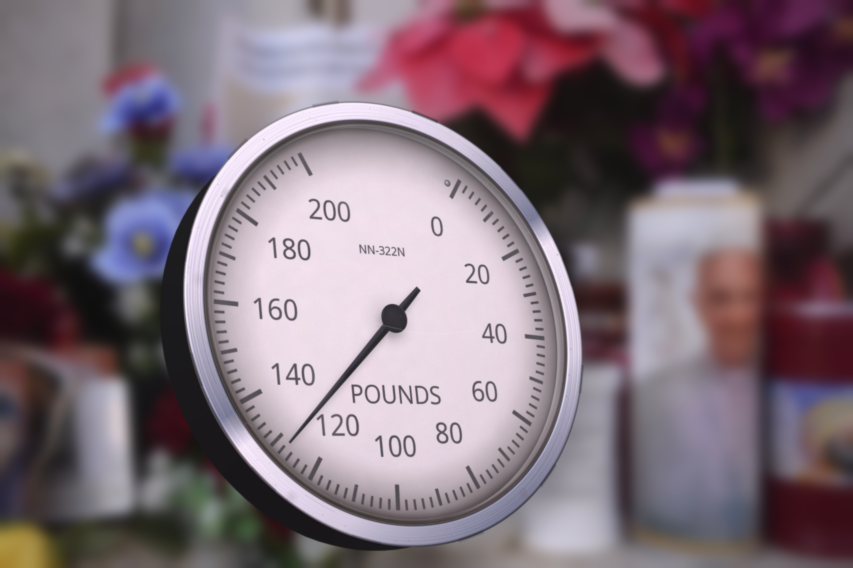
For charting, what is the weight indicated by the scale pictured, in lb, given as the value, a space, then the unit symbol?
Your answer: 128 lb
